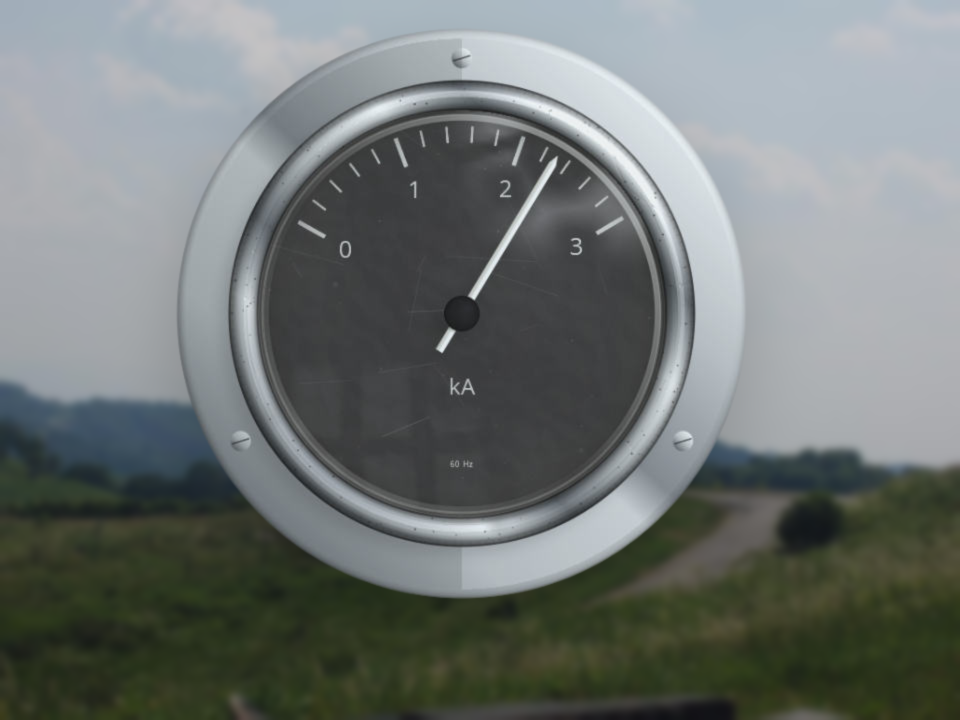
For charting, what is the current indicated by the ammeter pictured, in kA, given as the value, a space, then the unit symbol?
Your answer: 2.3 kA
